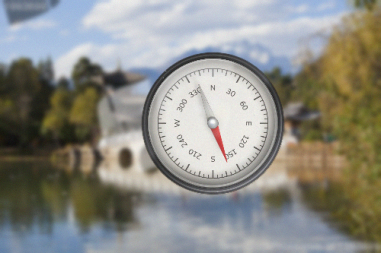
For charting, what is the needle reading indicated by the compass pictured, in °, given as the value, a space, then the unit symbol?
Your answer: 160 °
